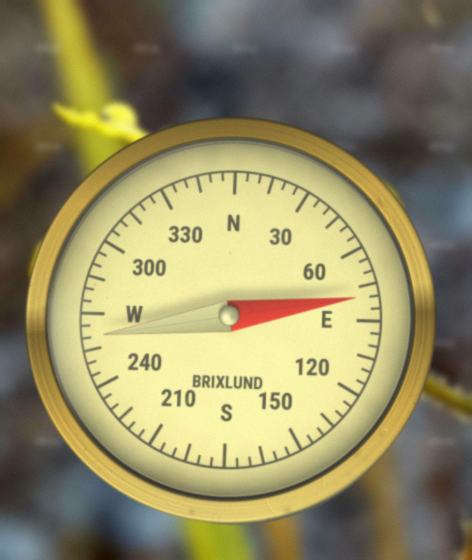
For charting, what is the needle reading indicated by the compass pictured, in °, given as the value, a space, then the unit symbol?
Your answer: 80 °
